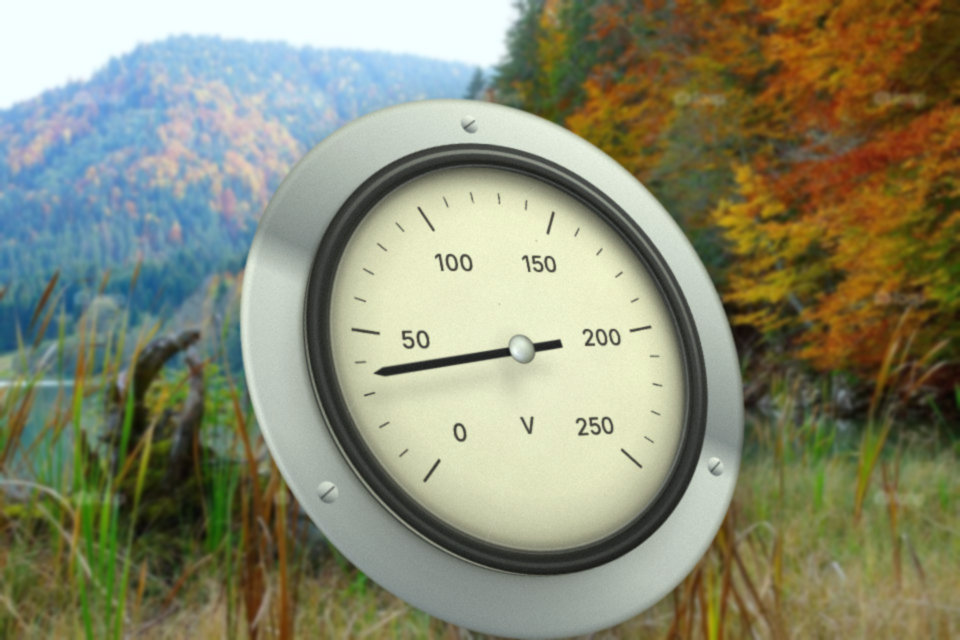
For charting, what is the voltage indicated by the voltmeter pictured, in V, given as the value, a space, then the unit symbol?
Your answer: 35 V
